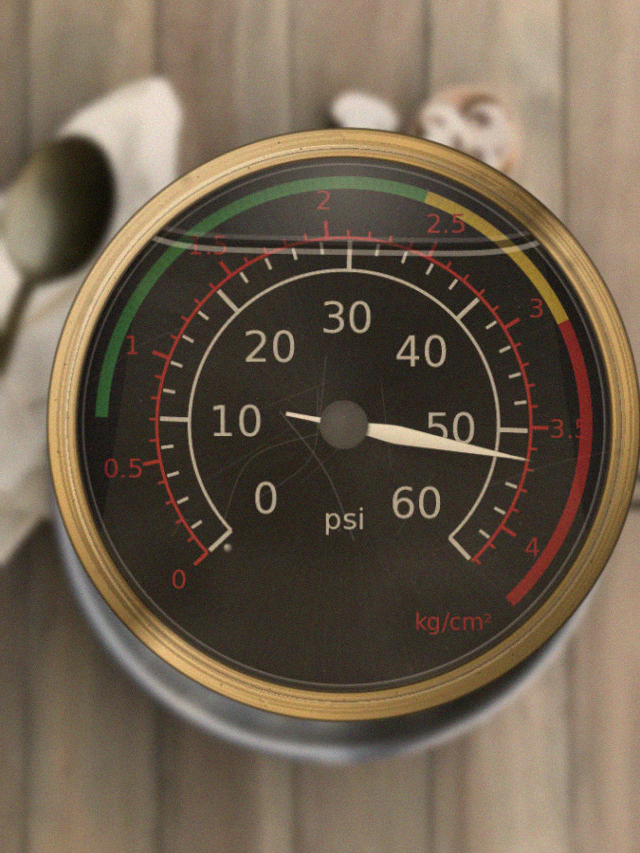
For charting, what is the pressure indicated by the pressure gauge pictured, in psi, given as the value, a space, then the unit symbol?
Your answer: 52 psi
